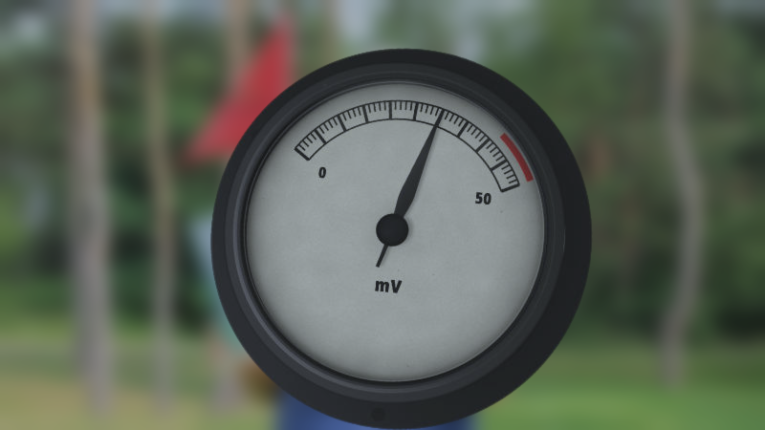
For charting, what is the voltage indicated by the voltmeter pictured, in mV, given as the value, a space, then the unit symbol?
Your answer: 30 mV
